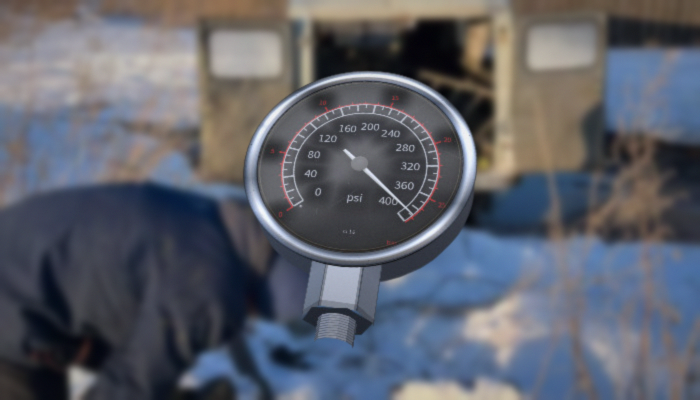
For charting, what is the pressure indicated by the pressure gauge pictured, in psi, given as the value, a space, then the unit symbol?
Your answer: 390 psi
